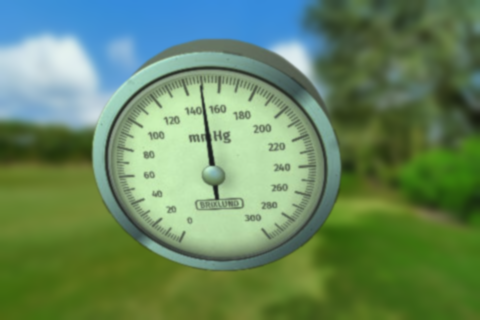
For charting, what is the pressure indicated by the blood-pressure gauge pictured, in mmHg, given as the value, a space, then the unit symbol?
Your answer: 150 mmHg
